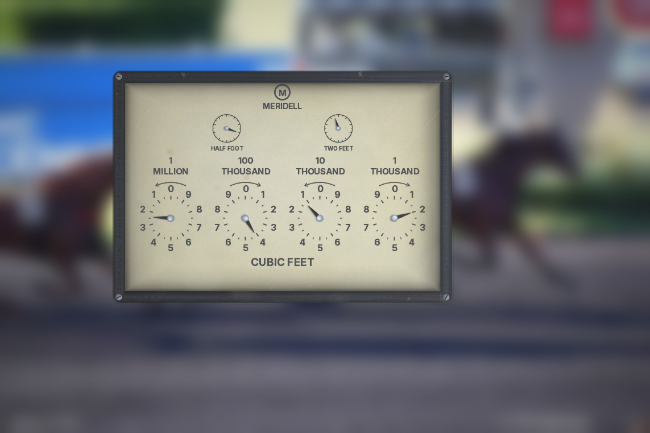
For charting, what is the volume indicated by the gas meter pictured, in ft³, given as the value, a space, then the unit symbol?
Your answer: 241200 ft³
